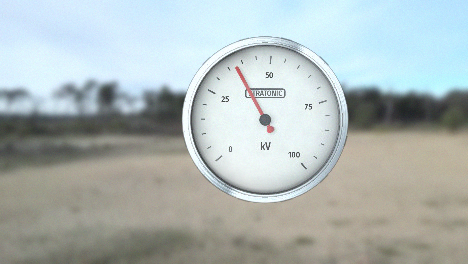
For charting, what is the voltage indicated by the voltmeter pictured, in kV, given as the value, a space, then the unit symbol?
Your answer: 37.5 kV
